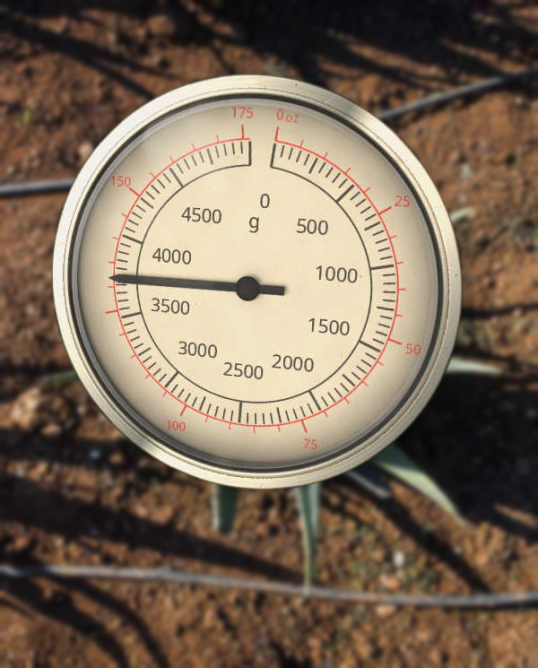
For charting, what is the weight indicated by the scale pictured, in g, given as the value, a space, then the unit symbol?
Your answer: 3750 g
